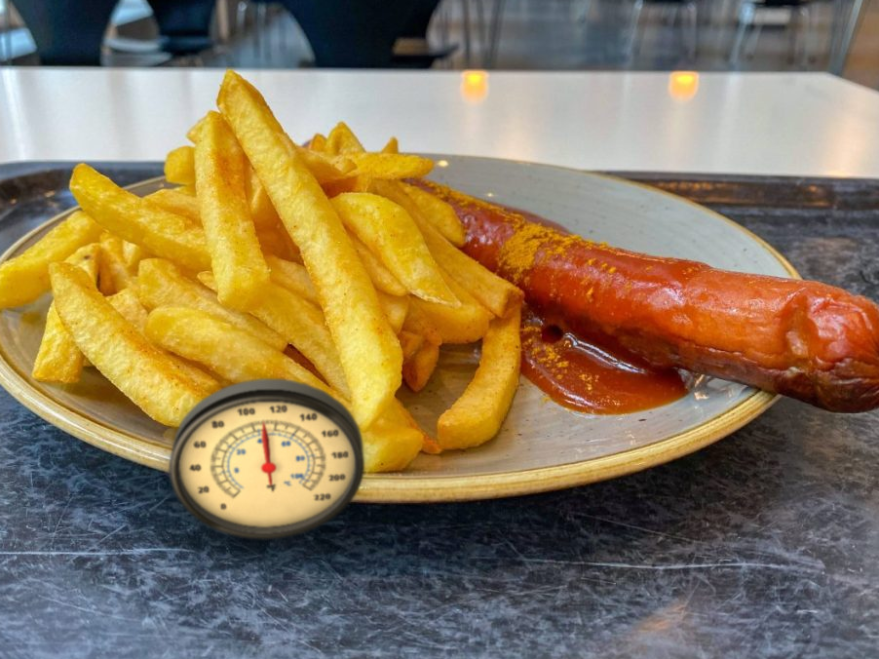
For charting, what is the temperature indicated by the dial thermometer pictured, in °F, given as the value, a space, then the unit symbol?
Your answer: 110 °F
